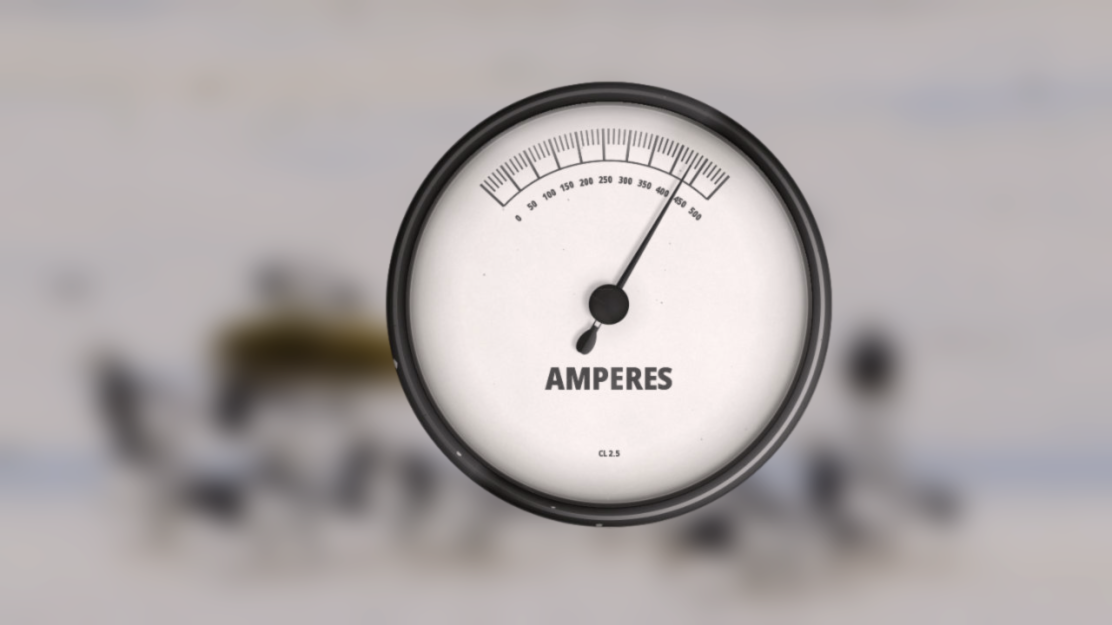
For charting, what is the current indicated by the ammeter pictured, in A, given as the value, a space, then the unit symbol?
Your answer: 430 A
